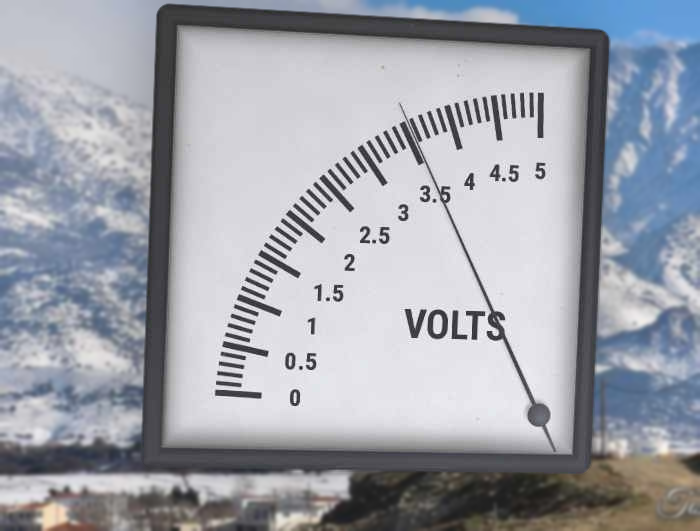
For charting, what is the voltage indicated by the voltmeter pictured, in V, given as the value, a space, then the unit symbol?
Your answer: 3.55 V
